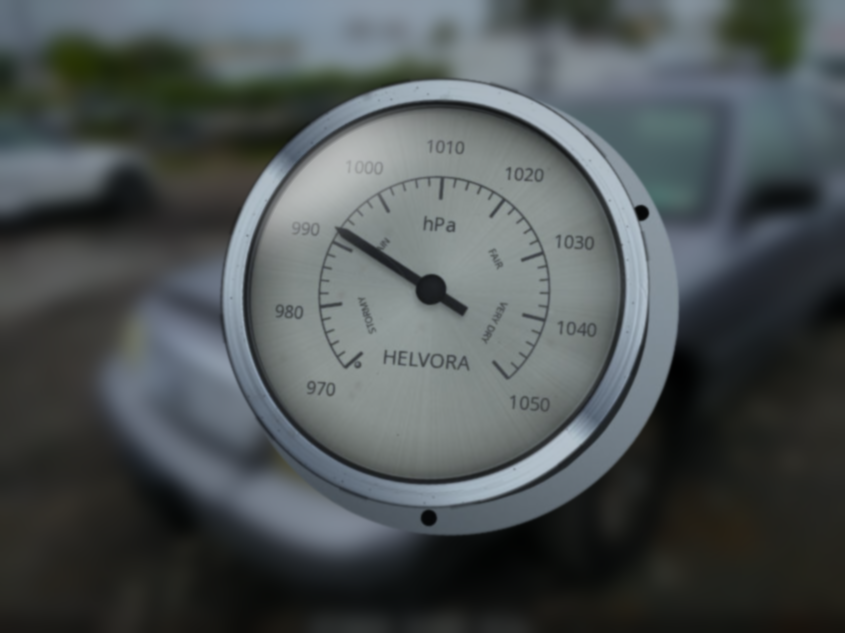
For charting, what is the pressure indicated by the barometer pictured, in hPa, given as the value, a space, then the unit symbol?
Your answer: 992 hPa
